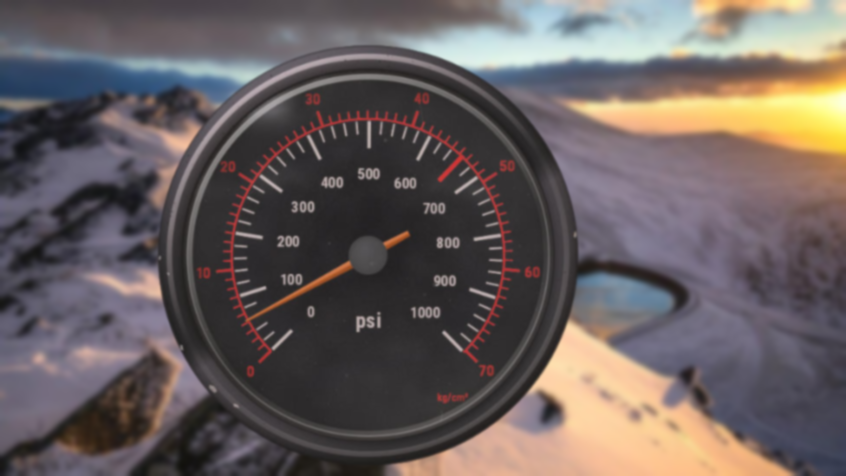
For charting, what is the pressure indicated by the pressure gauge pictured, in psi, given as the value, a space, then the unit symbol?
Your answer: 60 psi
